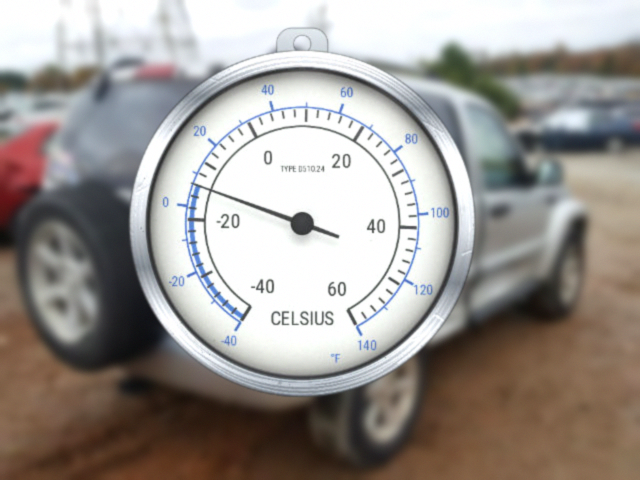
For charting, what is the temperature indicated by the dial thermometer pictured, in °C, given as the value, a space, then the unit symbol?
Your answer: -14 °C
